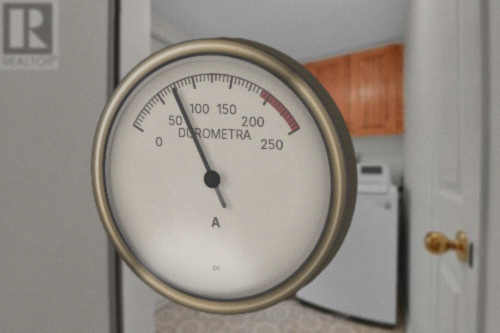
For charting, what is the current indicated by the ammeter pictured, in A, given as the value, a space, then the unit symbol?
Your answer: 75 A
